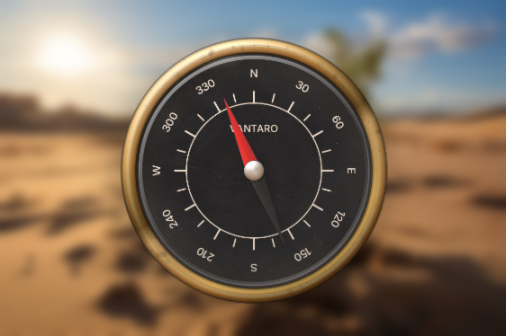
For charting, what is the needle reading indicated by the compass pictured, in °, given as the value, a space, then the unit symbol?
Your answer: 337.5 °
